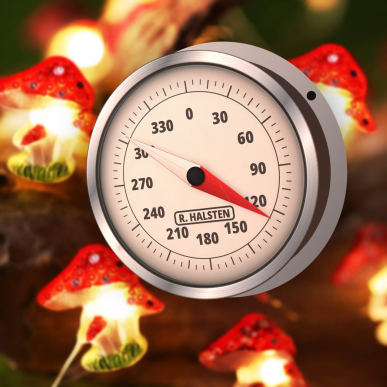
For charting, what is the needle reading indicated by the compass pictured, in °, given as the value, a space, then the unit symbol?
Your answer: 125 °
